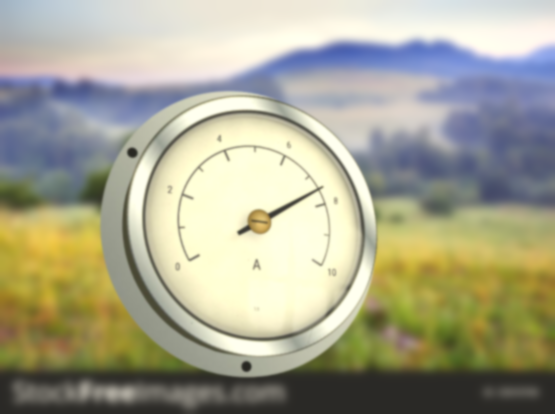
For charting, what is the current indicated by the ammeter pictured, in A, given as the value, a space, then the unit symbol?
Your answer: 7.5 A
